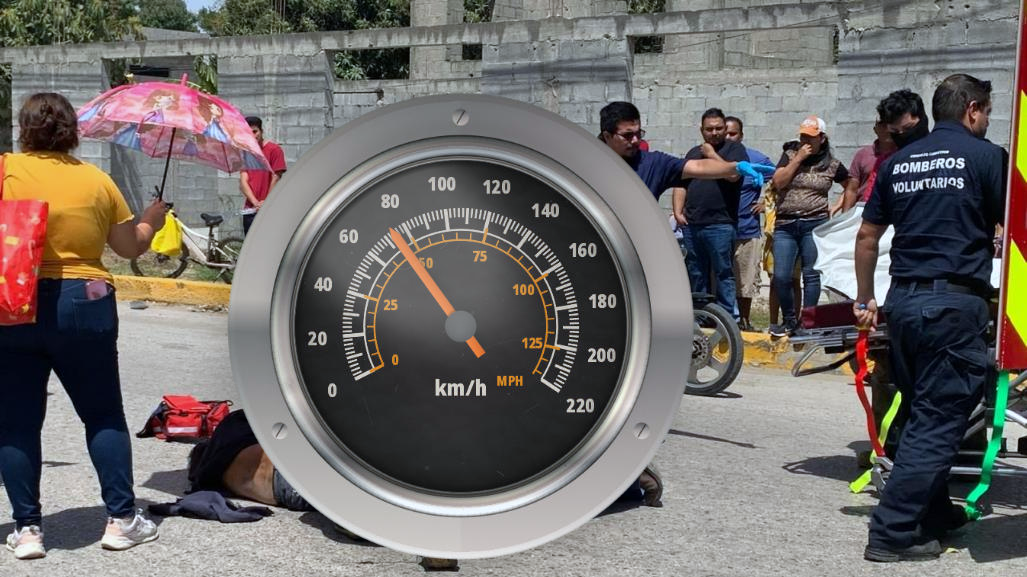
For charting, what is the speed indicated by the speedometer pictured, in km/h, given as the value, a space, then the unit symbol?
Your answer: 74 km/h
